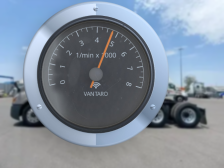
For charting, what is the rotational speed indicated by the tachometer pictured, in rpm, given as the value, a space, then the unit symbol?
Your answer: 4750 rpm
